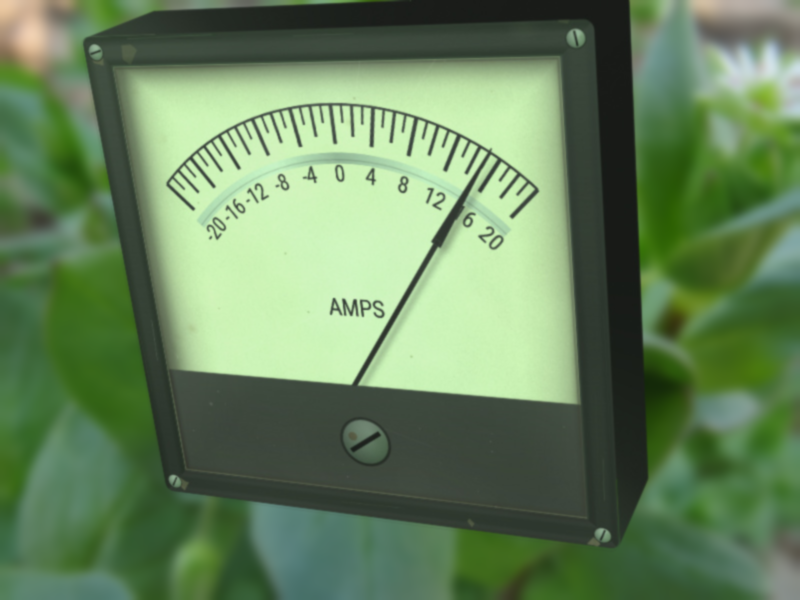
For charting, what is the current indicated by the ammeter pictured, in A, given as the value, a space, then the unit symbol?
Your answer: 15 A
